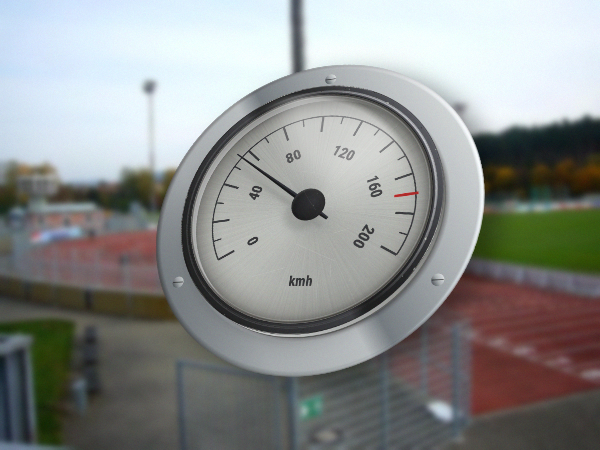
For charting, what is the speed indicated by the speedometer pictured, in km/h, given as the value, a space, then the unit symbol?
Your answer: 55 km/h
